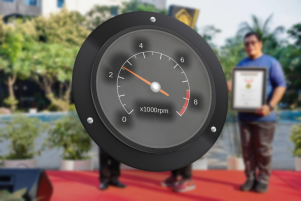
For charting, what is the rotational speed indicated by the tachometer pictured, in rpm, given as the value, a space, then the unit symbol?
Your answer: 2500 rpm
